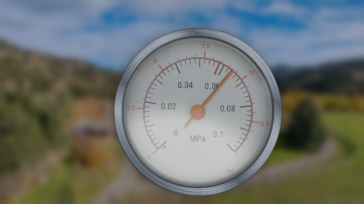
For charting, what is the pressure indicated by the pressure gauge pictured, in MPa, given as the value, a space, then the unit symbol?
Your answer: 0.064 MPa
